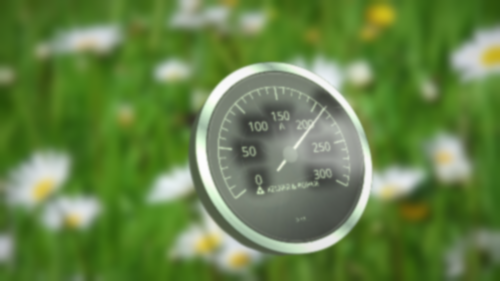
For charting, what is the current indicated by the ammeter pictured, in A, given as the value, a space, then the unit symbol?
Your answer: 210 A
